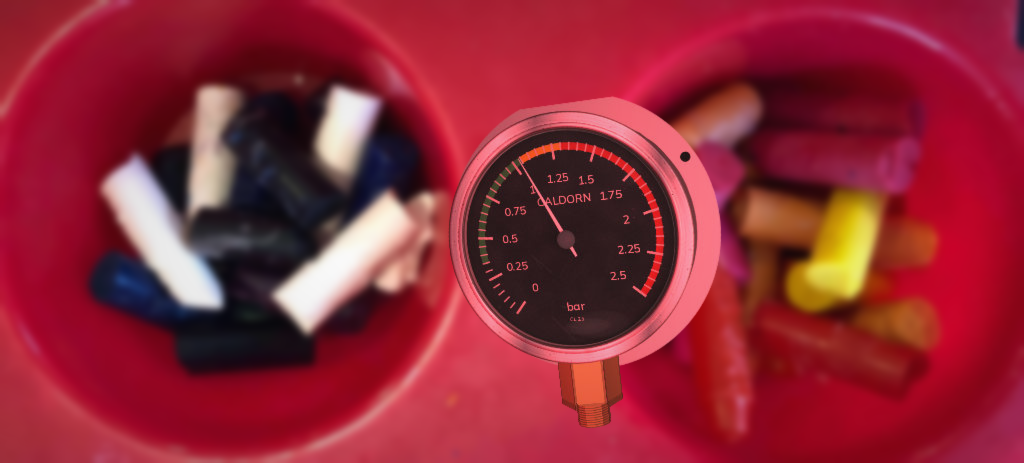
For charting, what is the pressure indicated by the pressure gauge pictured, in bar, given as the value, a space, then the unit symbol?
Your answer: 1.05 bar
